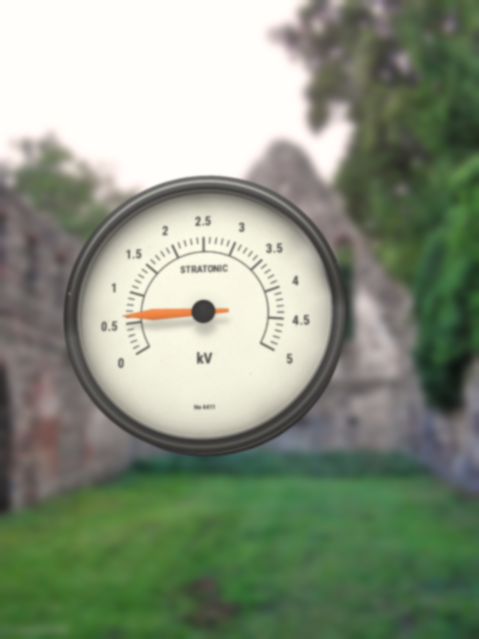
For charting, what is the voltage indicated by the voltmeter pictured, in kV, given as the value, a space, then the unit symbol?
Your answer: 0.6 kV
